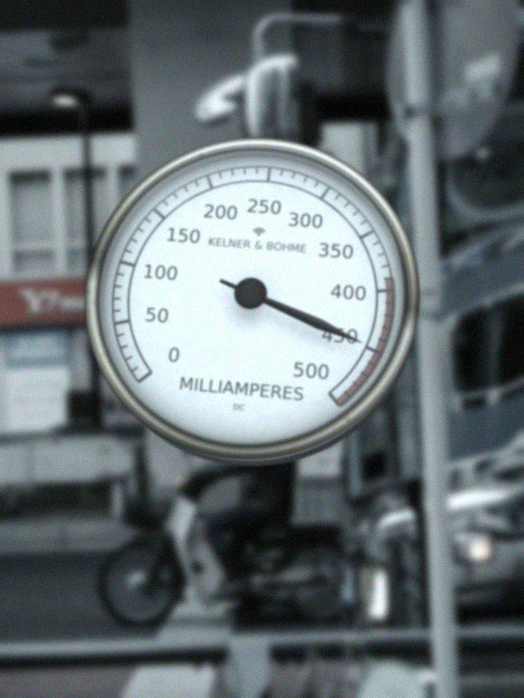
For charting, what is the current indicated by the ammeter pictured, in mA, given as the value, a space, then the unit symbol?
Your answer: 450 mA
